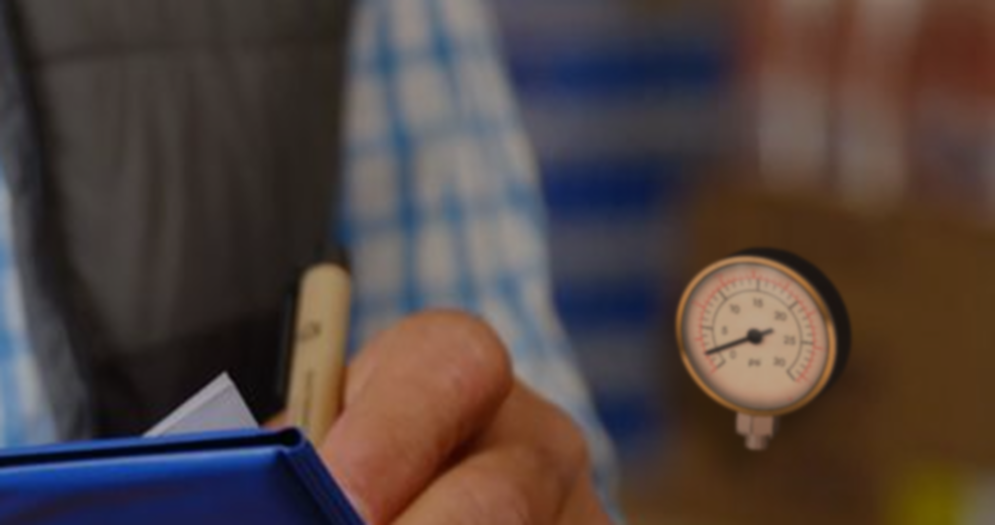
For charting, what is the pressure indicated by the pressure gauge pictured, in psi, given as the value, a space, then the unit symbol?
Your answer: 2 psi
